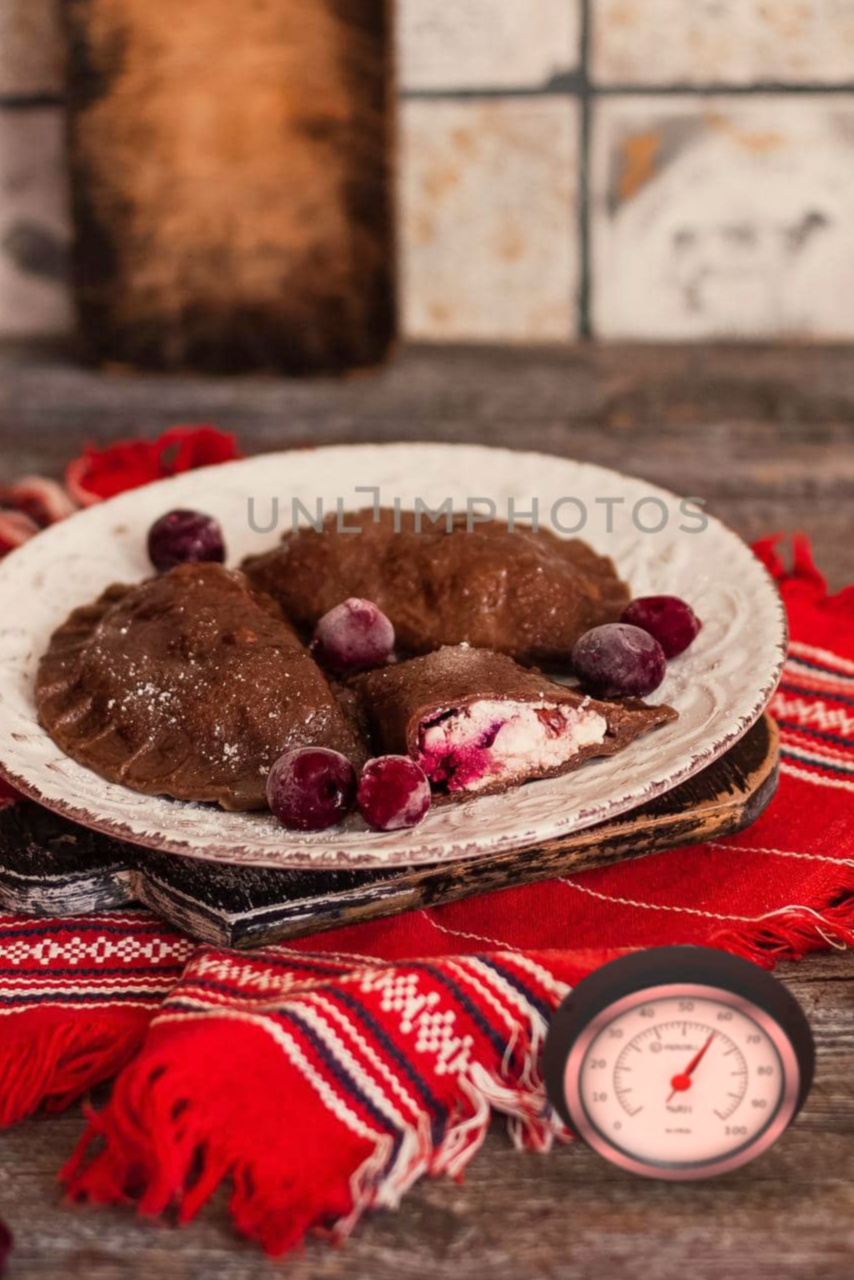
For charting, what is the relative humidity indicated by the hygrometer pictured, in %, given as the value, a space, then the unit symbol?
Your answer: 60 %
